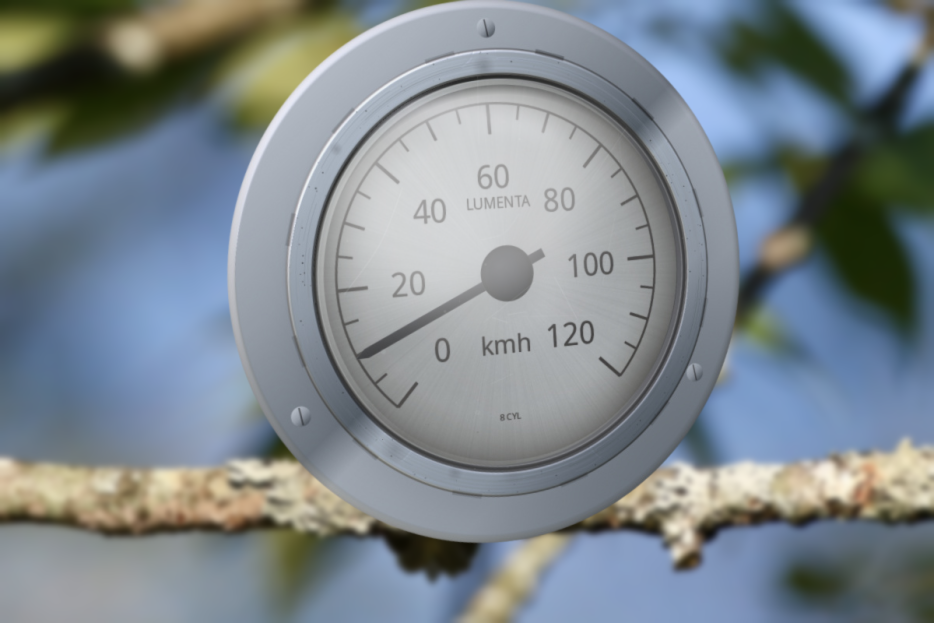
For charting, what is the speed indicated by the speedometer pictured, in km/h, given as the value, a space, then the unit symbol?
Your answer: 10 km/h
